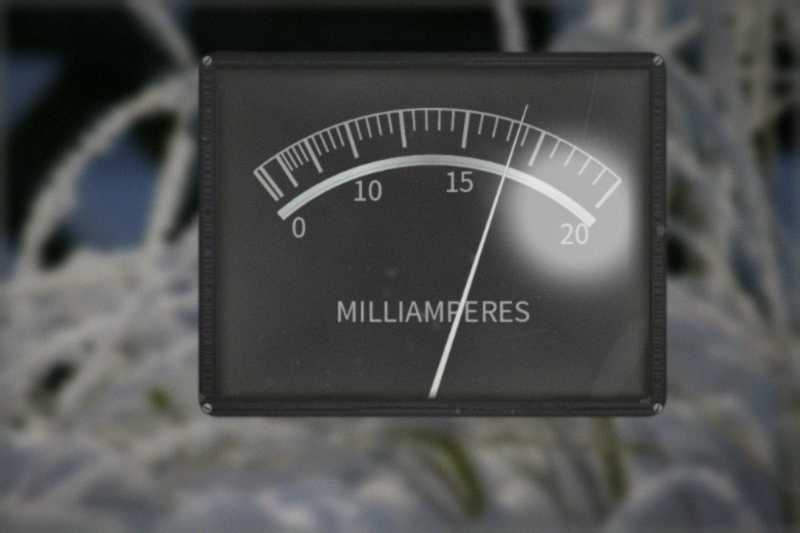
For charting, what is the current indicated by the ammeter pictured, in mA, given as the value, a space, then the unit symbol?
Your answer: 16.75 mA
